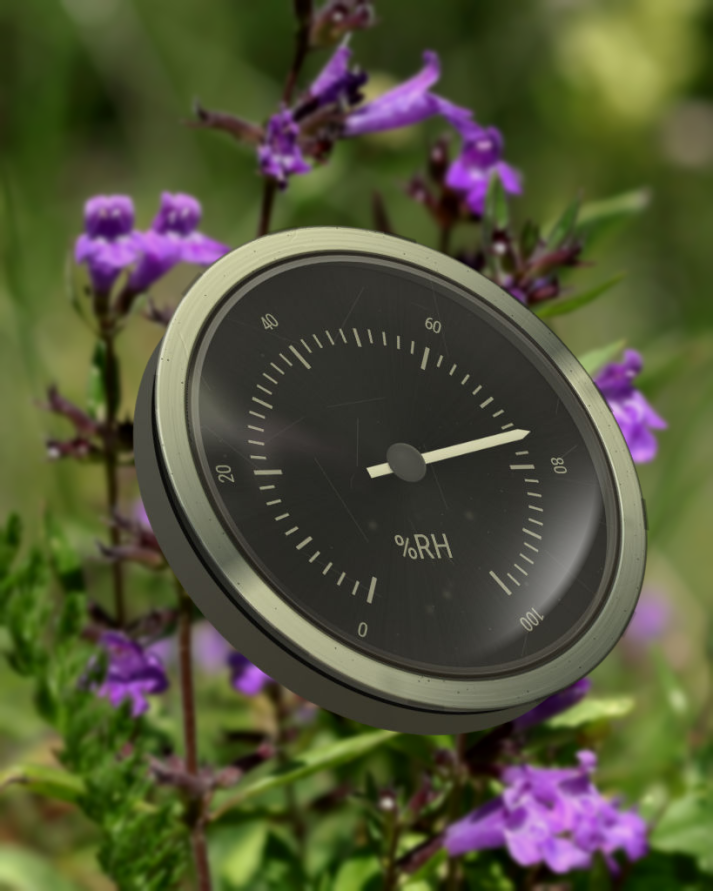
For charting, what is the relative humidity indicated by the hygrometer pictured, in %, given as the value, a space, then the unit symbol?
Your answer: 76 %
